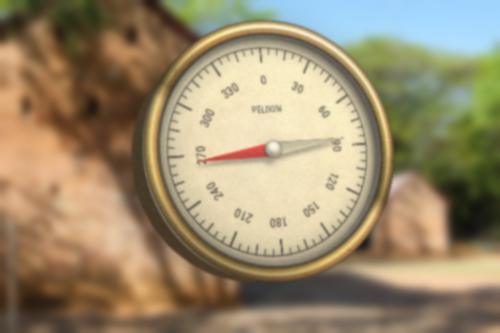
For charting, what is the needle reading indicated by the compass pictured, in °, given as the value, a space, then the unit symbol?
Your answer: 265 °
